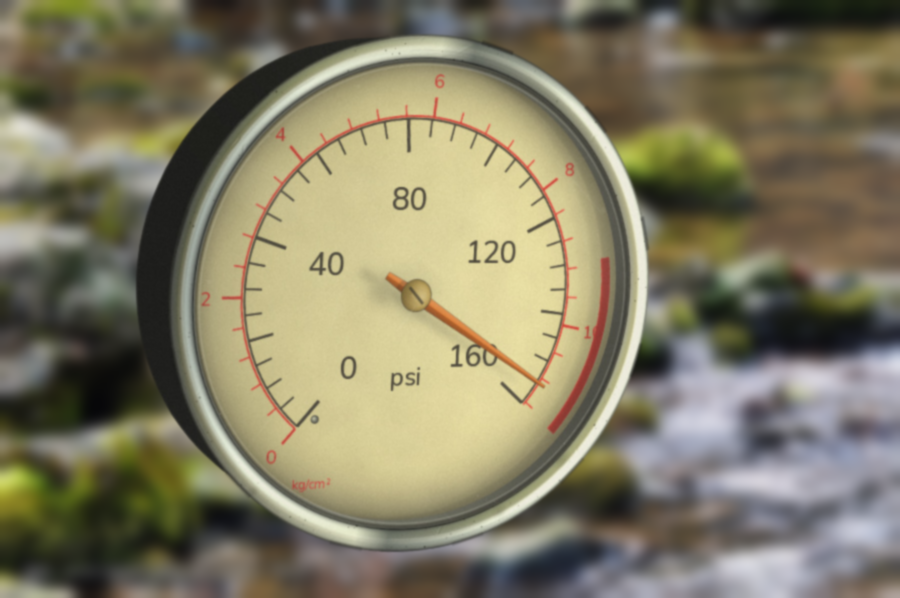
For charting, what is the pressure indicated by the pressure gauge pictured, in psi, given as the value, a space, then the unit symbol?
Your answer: 155 psi
